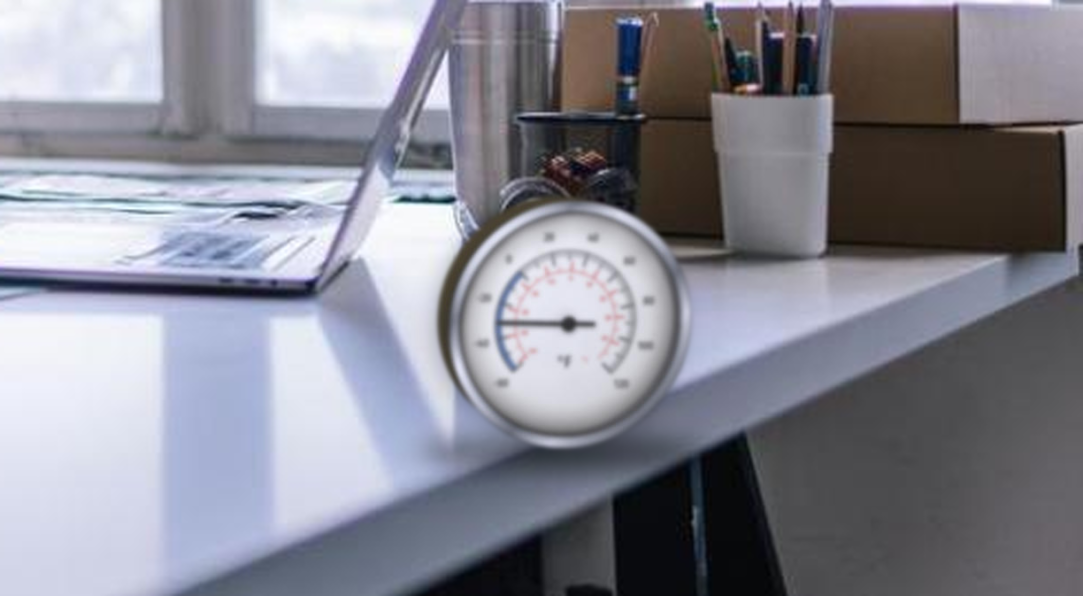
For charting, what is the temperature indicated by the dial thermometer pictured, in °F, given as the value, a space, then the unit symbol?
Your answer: -30 °F
